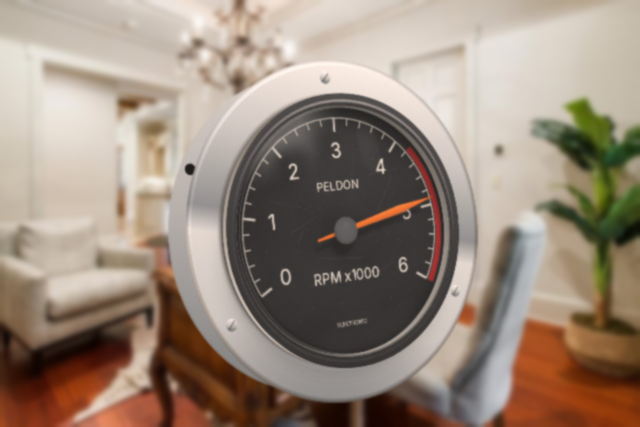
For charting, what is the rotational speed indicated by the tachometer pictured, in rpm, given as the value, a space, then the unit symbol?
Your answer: 4900 rpm
